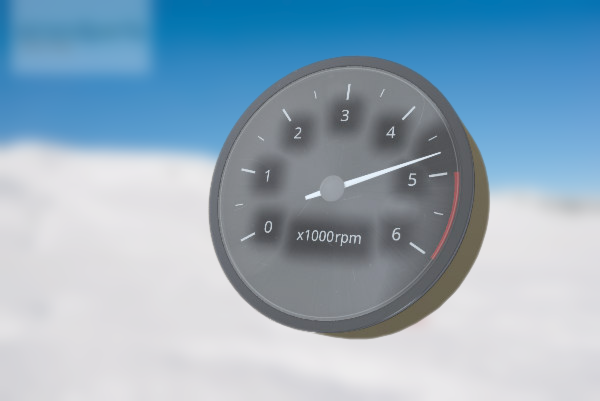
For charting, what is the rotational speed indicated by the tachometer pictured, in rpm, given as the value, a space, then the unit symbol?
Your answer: 4750 rpm
